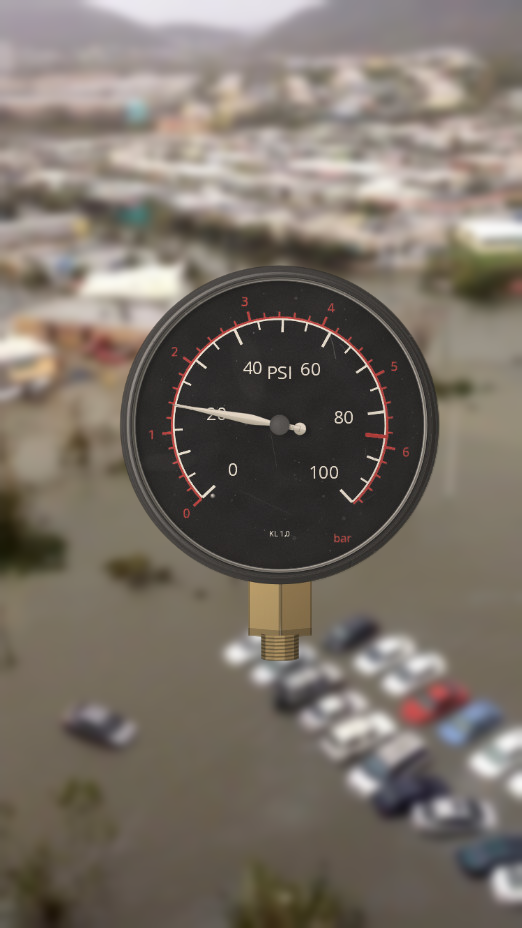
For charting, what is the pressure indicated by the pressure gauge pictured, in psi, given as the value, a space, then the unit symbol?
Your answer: 20 psi
